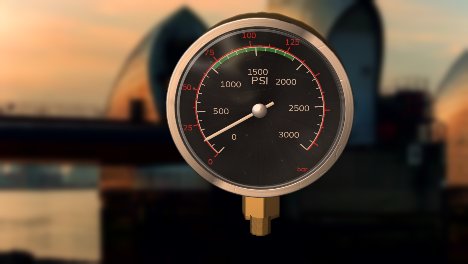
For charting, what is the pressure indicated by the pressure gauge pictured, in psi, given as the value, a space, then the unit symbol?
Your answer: 200 psi
